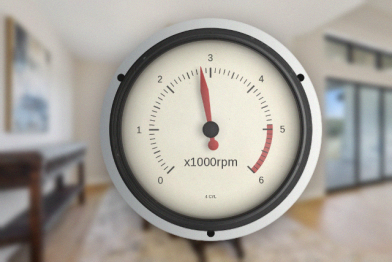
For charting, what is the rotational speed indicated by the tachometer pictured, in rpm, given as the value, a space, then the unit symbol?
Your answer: 2800 rpm
